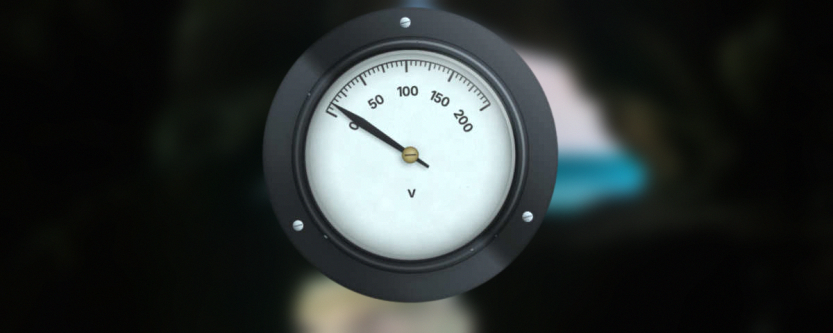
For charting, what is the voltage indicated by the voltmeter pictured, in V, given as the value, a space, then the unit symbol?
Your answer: 10 V
